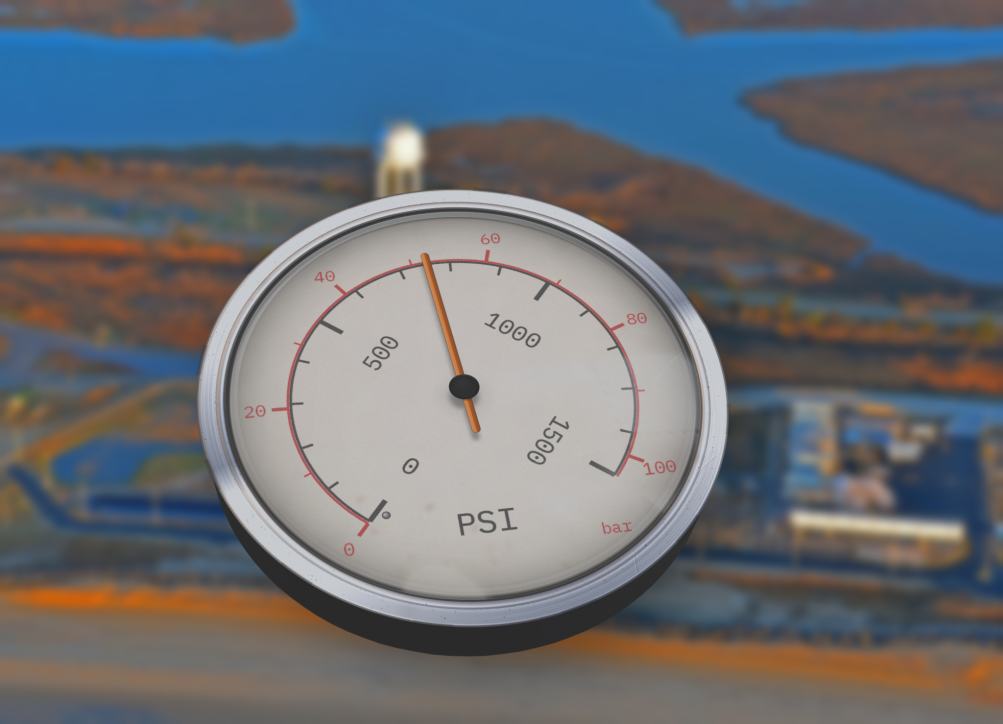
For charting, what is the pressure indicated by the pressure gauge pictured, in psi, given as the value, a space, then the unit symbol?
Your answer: 750 psi
